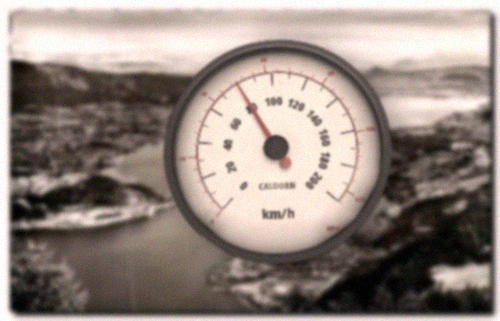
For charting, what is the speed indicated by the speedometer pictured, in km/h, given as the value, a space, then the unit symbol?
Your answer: 80 km/h
